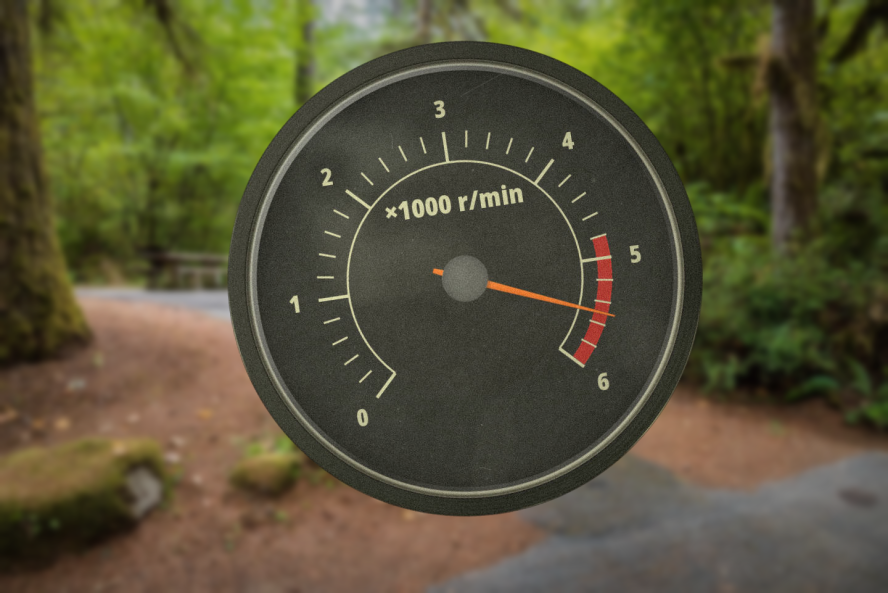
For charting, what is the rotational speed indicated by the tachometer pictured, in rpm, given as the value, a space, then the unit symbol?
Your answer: 5500 rpm
